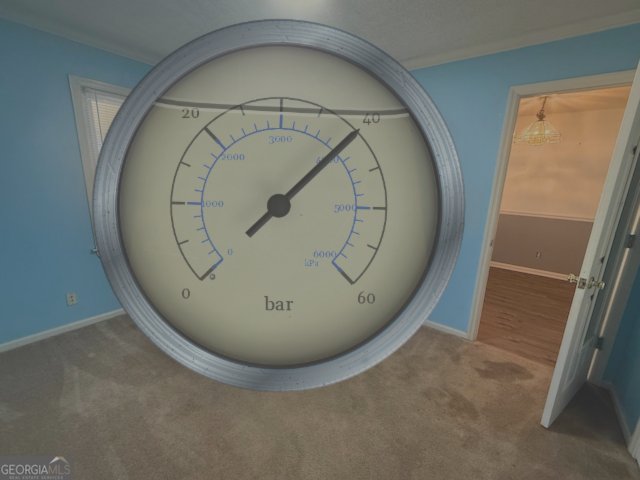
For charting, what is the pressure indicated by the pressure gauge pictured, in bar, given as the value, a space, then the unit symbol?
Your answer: 40 bar
